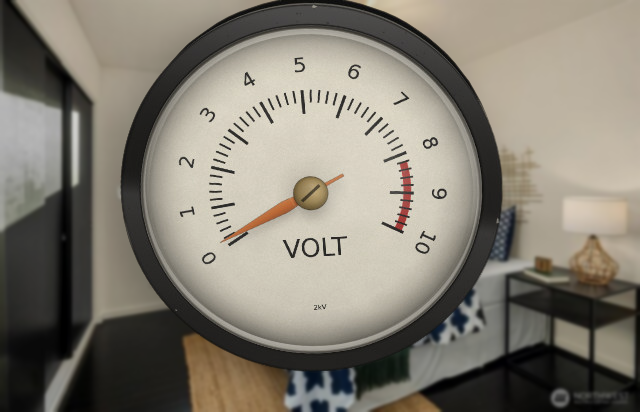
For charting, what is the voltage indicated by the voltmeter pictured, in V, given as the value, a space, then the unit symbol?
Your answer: 0.2 V
